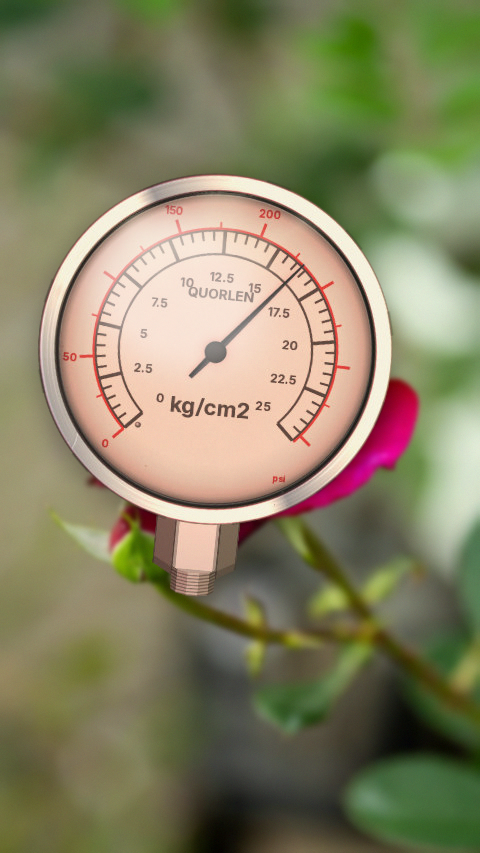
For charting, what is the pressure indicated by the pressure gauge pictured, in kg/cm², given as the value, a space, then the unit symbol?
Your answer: 16.25 kg/cm²
